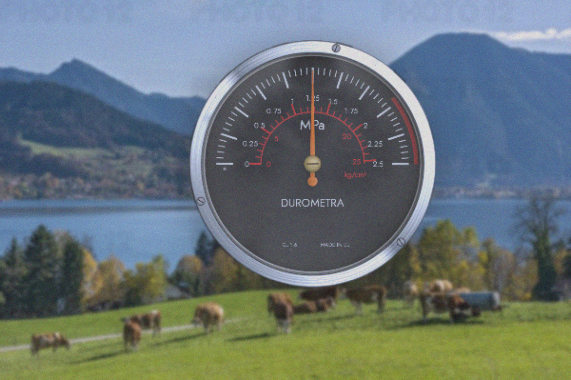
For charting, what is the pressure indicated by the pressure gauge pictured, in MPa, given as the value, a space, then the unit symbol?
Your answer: 1.25 MPa
